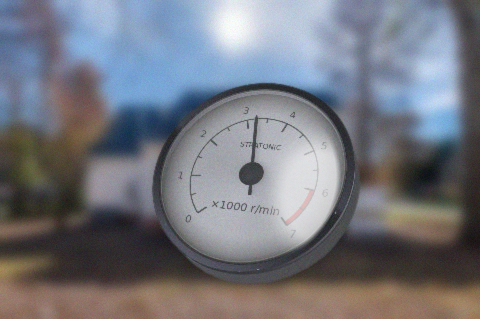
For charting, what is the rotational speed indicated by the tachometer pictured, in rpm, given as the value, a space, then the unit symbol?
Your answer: 3250 rpm
